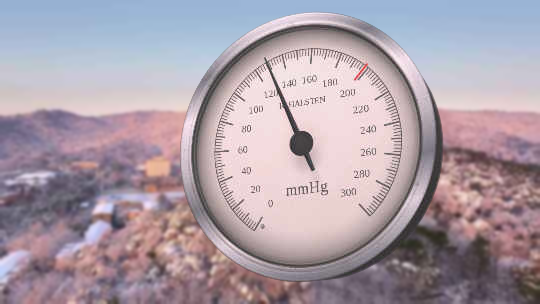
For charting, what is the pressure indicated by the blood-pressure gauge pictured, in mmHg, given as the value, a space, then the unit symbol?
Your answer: 130 mmHg
